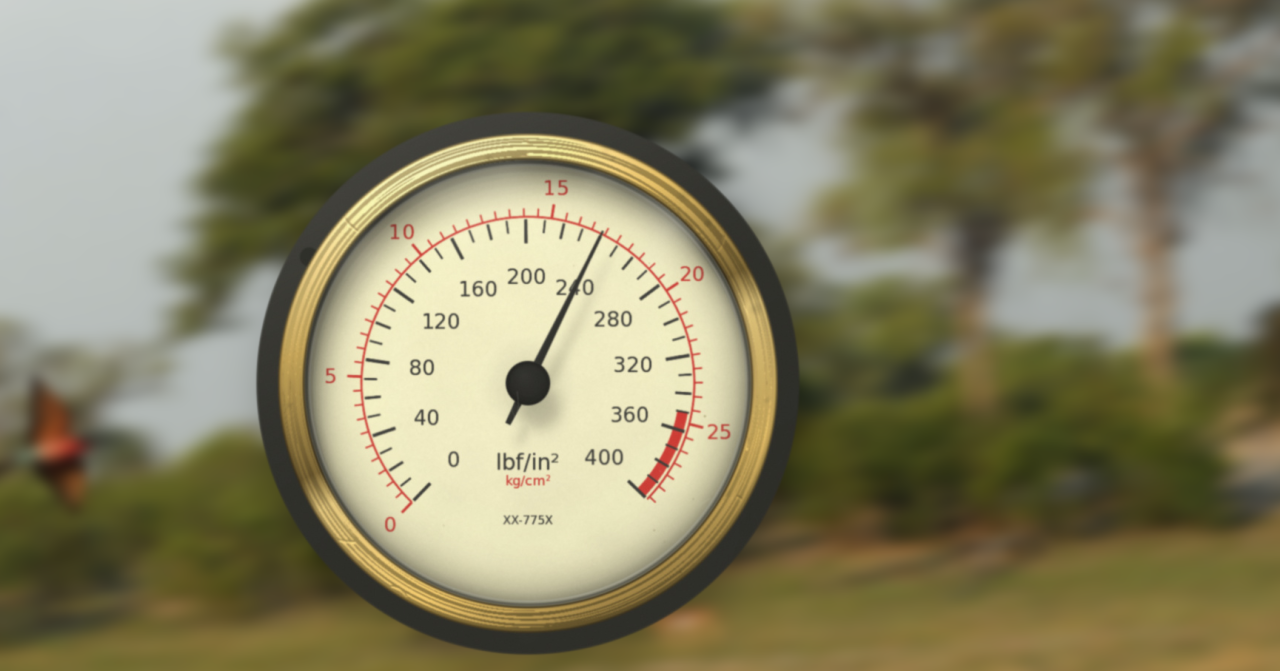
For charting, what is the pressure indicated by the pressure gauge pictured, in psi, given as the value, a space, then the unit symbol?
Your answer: 240 psi
